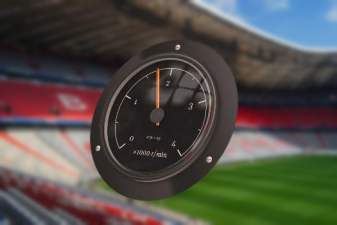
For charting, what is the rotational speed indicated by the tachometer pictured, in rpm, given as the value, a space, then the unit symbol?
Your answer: 1750 rpm
